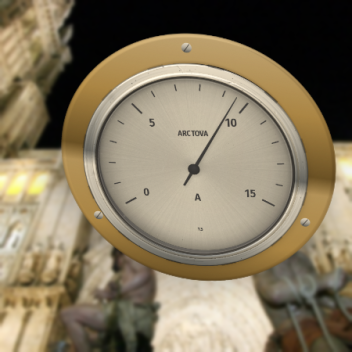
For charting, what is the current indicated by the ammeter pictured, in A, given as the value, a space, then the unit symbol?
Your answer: 9.5 A
